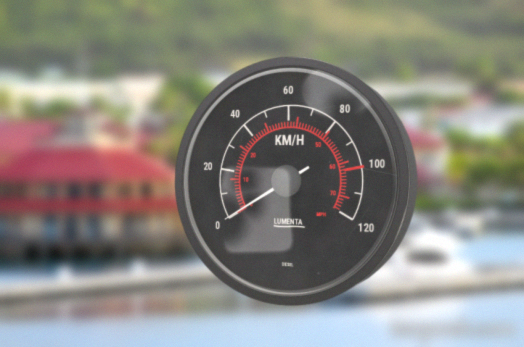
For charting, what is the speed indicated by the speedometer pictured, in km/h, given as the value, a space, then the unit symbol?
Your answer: 0 km/h
